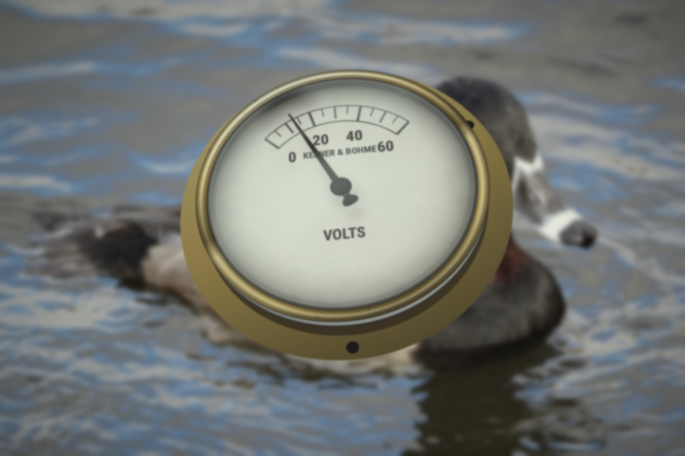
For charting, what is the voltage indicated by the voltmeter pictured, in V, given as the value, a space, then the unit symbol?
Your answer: 12.5 V
